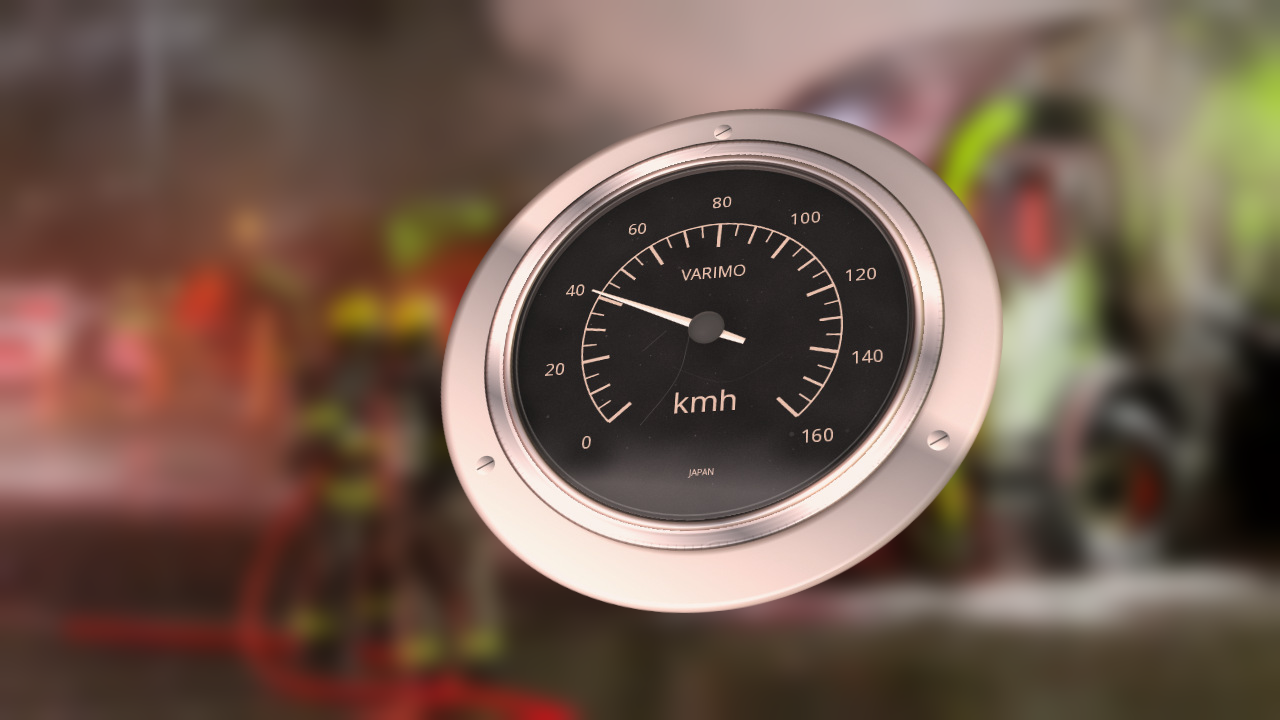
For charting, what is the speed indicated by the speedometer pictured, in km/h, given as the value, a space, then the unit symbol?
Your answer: 40 km/h
